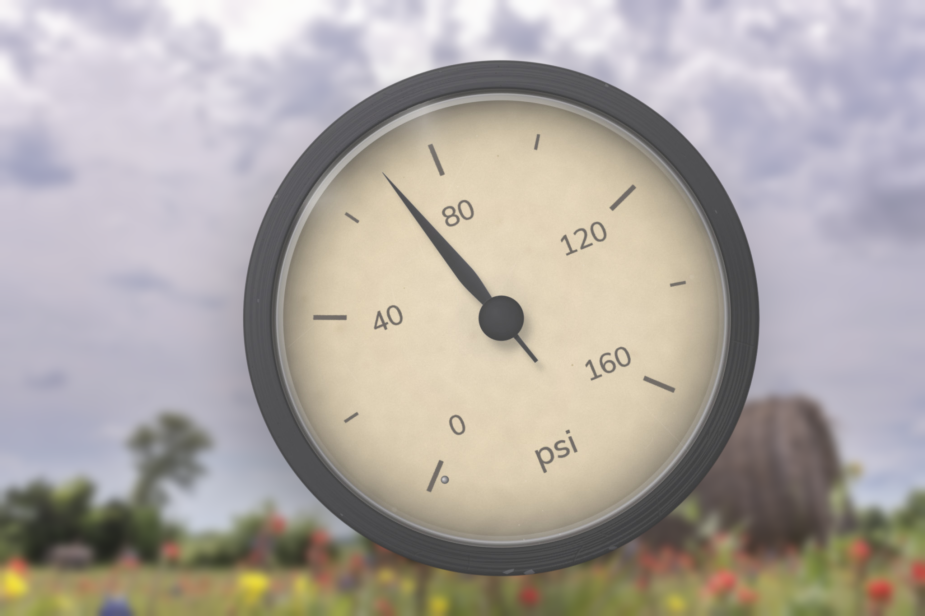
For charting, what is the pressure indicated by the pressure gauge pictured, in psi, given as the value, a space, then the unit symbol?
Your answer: 70 psi
